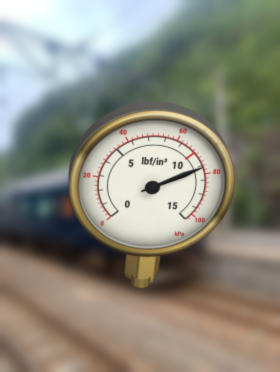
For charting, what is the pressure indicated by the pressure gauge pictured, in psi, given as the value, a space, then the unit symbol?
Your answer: 11 psi
